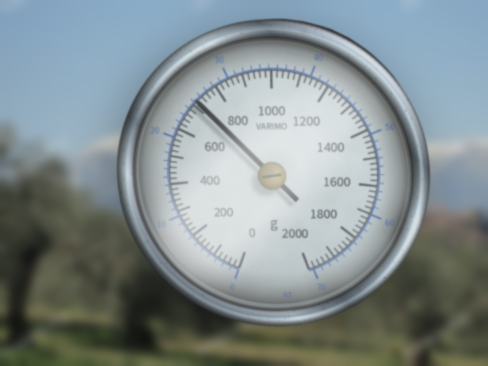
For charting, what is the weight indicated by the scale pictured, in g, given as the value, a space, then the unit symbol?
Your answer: 720 g
